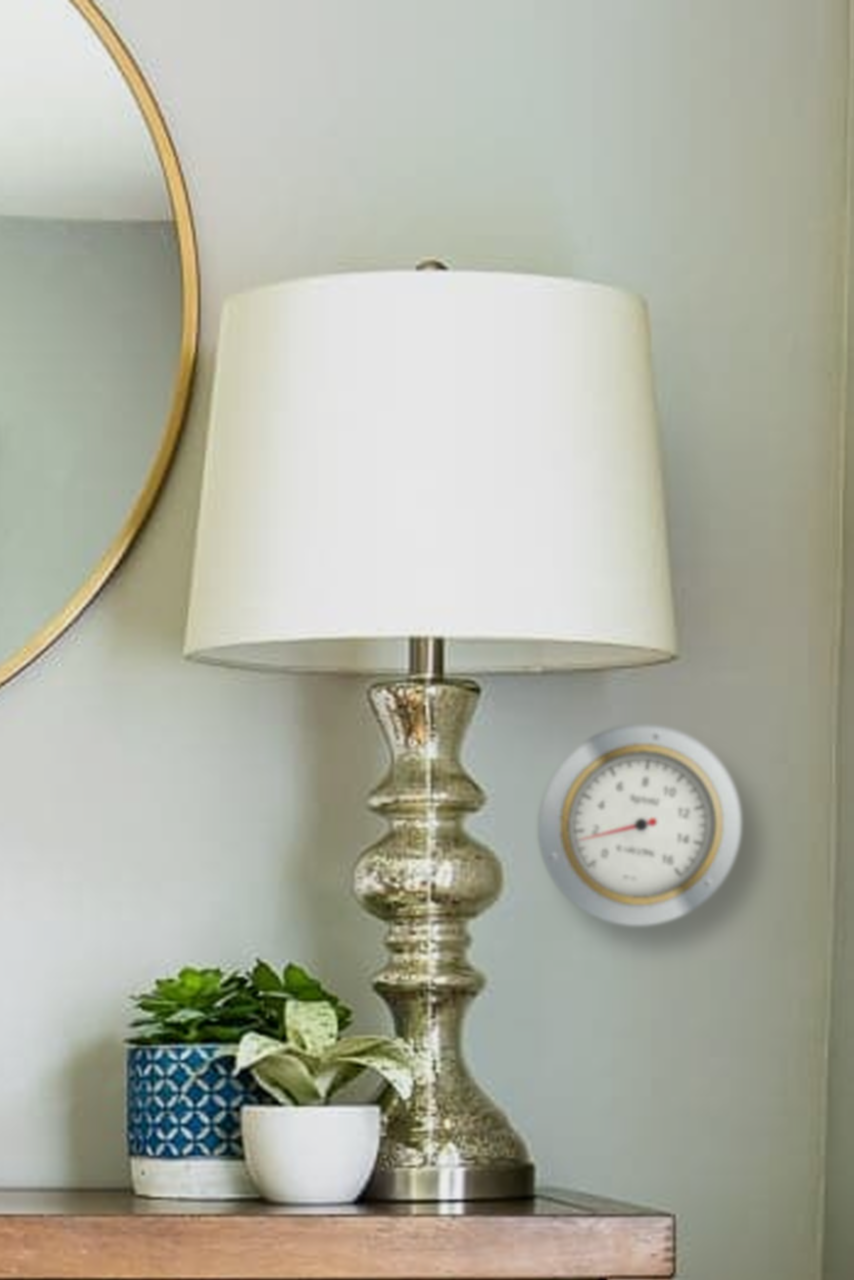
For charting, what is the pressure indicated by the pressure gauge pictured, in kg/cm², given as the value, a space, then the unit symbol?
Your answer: 1.5 kg/cm²
